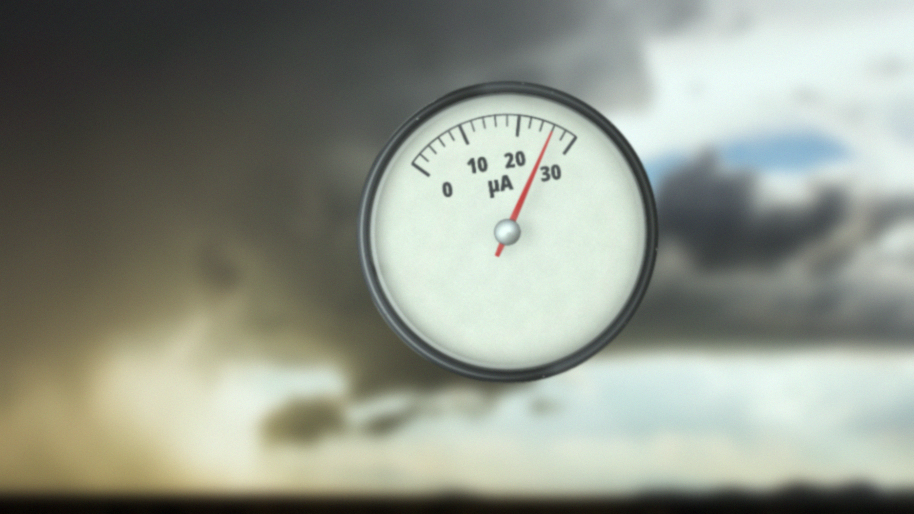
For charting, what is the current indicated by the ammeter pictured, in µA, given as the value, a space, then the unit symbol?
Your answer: 26 µA
